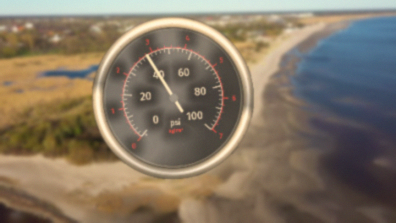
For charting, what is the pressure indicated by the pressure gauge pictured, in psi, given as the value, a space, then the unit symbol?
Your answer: 40 psi
